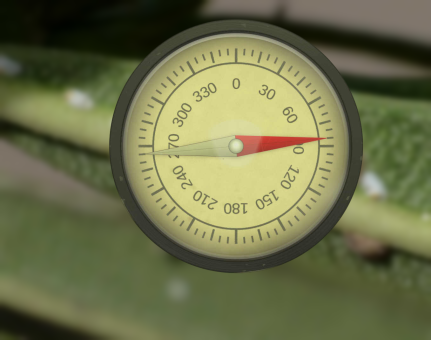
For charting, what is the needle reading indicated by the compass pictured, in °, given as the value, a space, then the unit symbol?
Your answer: 85 °
